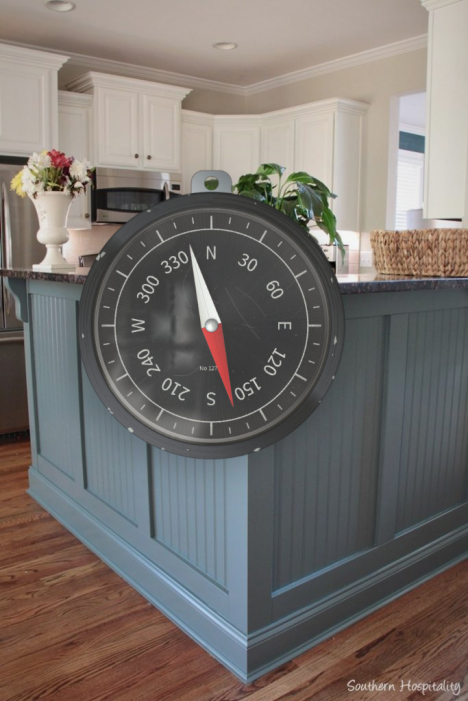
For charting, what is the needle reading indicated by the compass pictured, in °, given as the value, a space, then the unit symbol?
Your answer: 165 °
